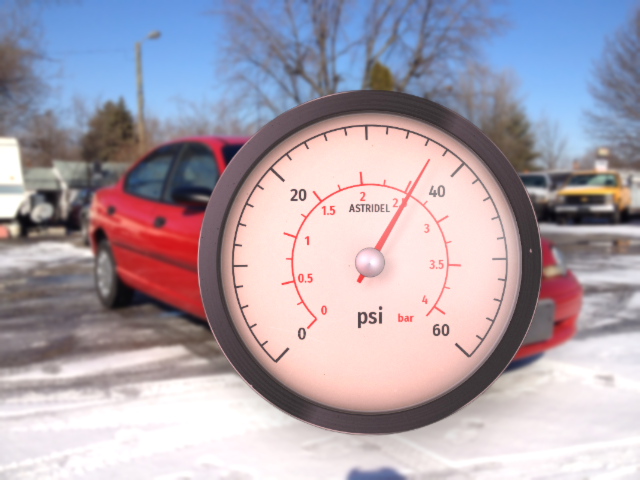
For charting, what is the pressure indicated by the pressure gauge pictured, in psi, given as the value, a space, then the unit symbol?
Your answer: 37 psi
